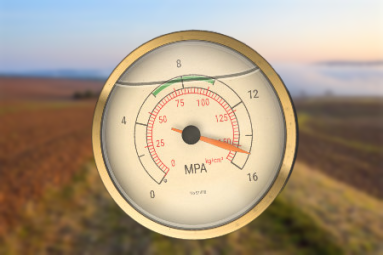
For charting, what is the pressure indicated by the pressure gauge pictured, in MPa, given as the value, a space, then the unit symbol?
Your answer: 15 MPa
